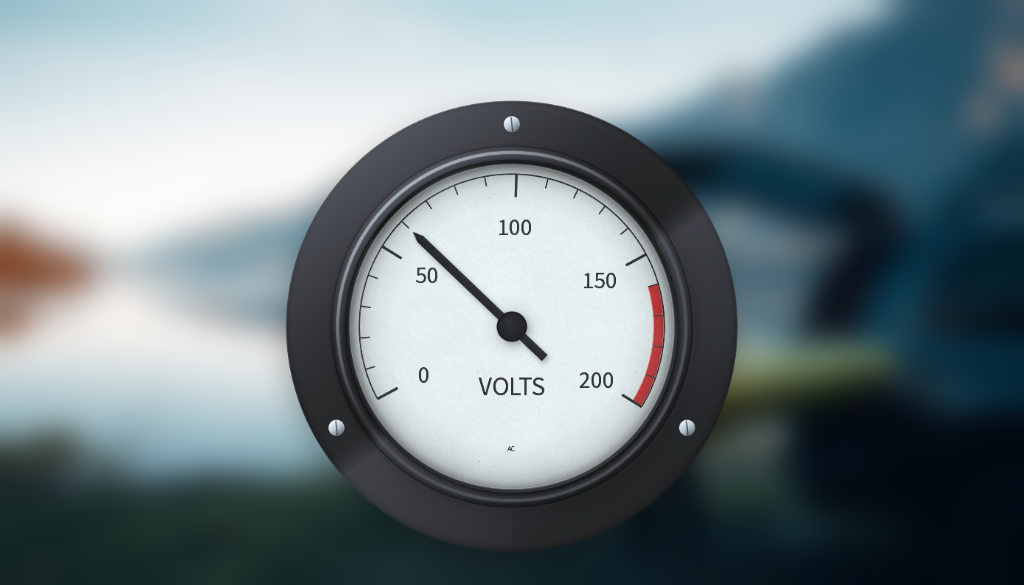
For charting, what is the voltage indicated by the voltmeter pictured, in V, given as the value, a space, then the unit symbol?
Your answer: 60 V
